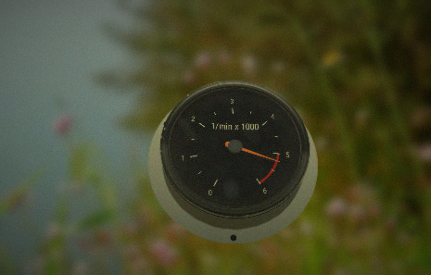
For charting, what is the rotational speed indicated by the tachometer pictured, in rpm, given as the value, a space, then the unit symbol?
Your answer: 5250 rpm
